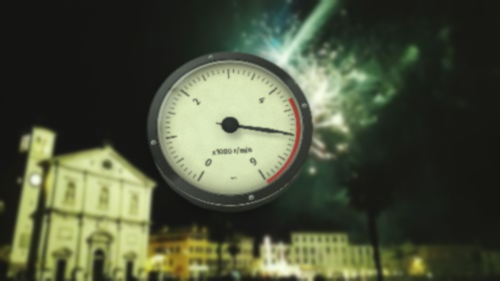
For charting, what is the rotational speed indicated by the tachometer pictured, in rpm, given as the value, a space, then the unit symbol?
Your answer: 5000 rpm
